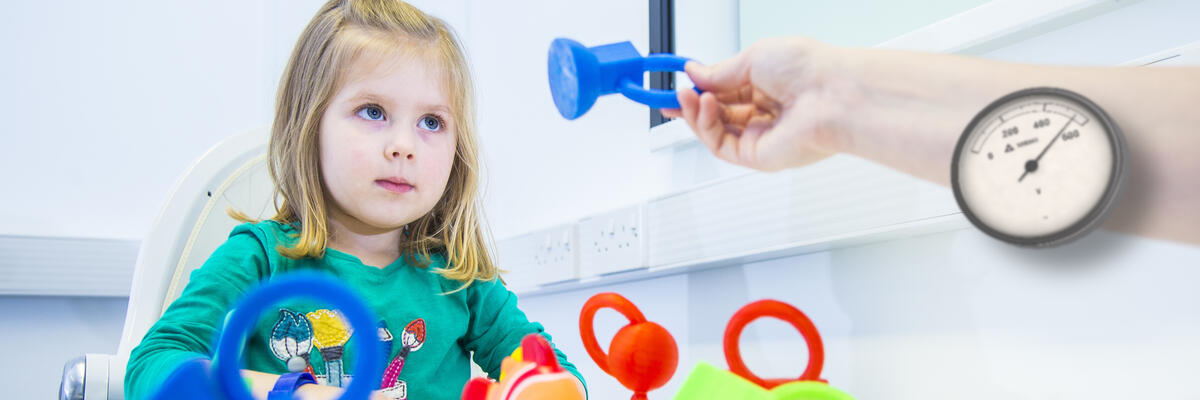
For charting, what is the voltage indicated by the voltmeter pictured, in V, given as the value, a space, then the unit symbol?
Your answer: 550 V
